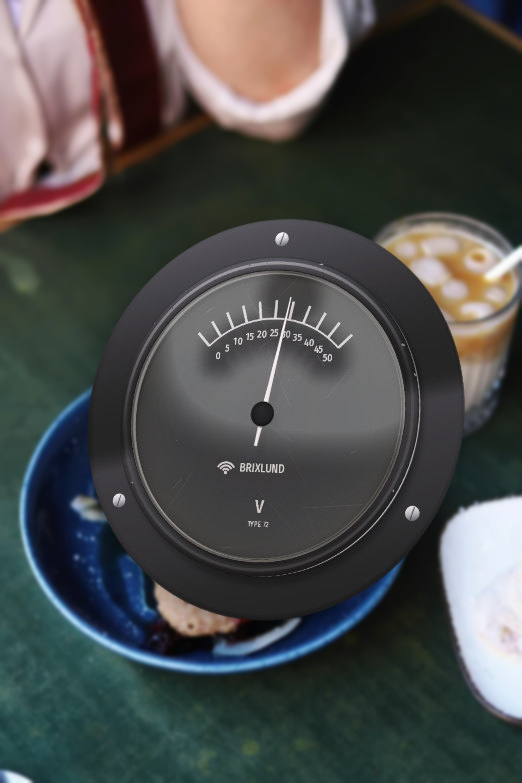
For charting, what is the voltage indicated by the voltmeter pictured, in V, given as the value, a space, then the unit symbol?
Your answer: 30 V
